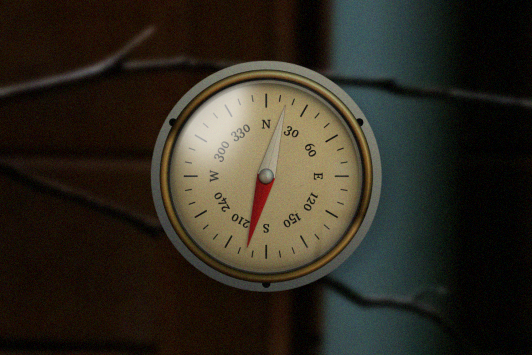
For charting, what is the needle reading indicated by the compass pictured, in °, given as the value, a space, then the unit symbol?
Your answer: 195 °
